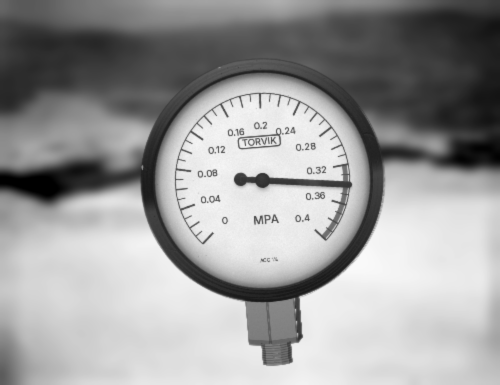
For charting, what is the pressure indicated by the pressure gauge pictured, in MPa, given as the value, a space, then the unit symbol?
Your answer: 0.34 MPa
